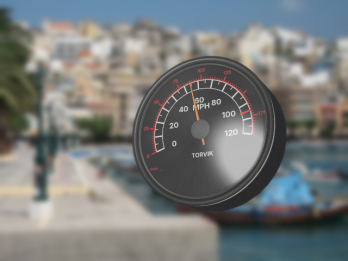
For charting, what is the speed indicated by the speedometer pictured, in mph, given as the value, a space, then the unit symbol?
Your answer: 55 mph
